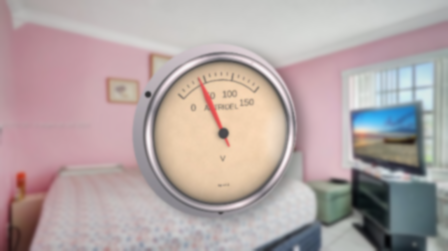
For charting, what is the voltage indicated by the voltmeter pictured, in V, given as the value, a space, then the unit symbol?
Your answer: 40 V
